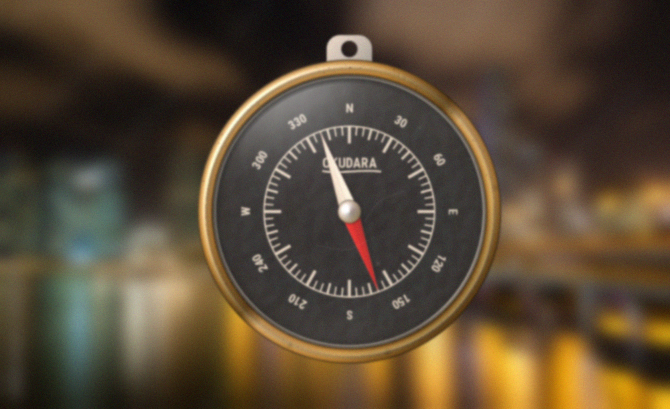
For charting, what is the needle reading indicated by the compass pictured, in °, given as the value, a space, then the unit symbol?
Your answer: 160 °
